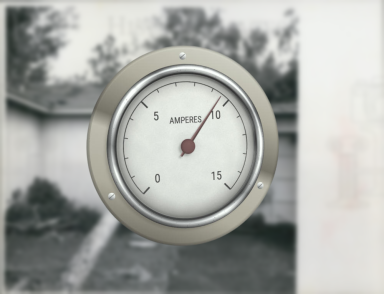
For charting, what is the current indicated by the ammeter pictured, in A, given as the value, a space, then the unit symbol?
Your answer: 9.5 A
